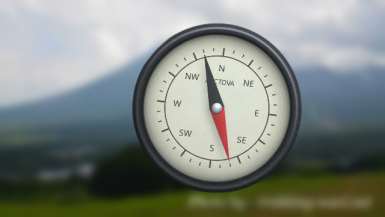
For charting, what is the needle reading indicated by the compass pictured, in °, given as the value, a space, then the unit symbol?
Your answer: 160 °
